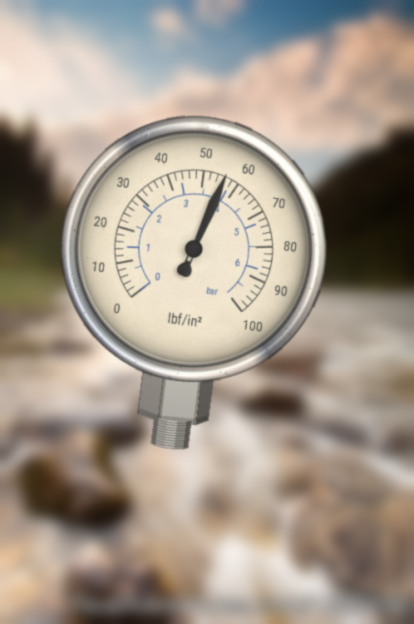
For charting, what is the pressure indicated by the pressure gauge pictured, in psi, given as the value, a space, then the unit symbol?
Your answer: 56 psi
